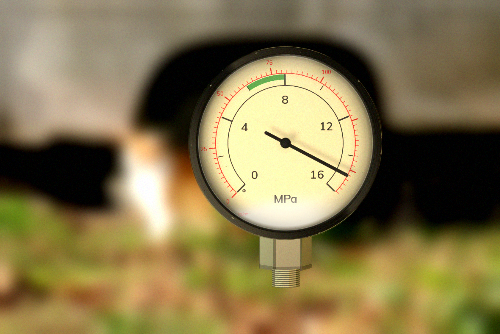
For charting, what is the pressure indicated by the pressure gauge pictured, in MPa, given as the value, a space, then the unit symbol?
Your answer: 15 MPa
